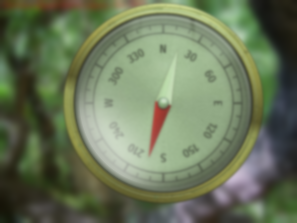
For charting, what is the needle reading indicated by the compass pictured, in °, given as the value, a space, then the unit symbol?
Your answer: 195 °
